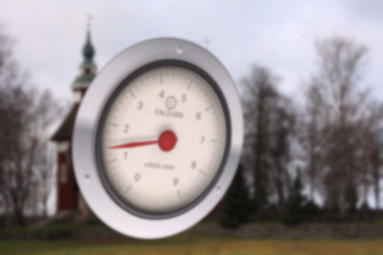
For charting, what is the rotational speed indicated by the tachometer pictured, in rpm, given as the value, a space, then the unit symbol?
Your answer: 1400 rpm
